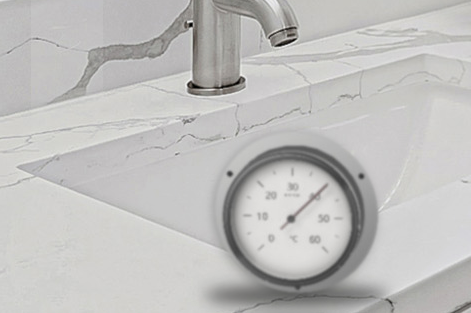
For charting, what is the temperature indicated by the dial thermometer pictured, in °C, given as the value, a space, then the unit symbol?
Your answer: 40 °C
